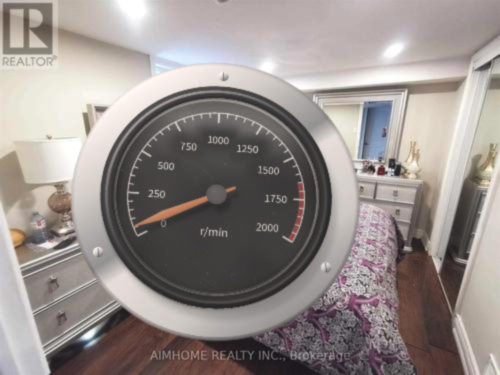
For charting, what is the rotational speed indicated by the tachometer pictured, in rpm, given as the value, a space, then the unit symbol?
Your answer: 50 rpm
